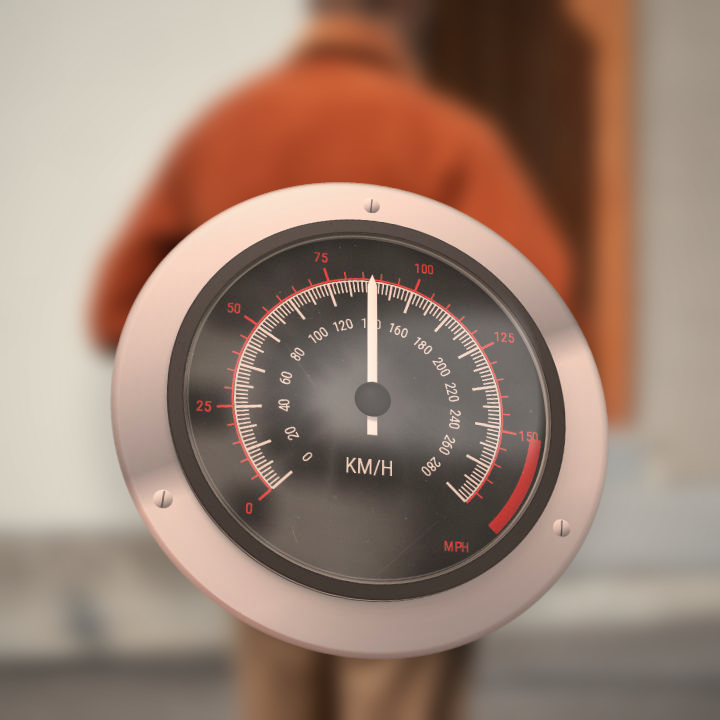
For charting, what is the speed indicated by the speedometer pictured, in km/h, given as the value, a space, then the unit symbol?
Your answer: 140 km/h
